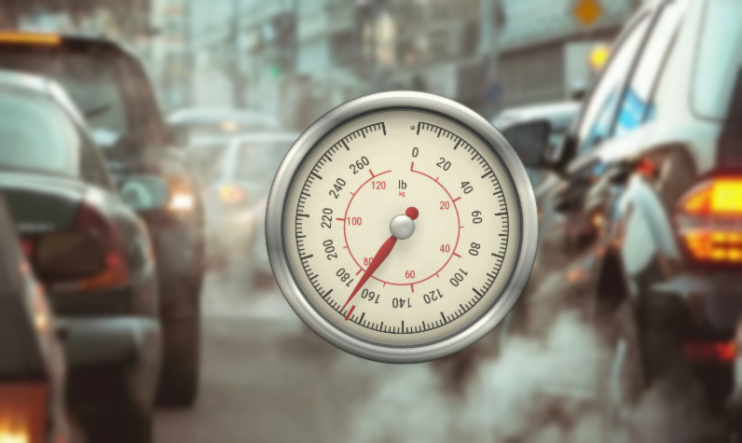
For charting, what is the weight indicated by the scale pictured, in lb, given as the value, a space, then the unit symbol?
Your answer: 170 lb
